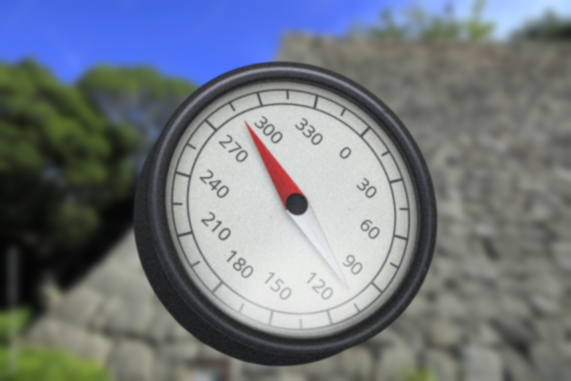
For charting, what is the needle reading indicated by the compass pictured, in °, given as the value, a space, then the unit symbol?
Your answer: 285 °
